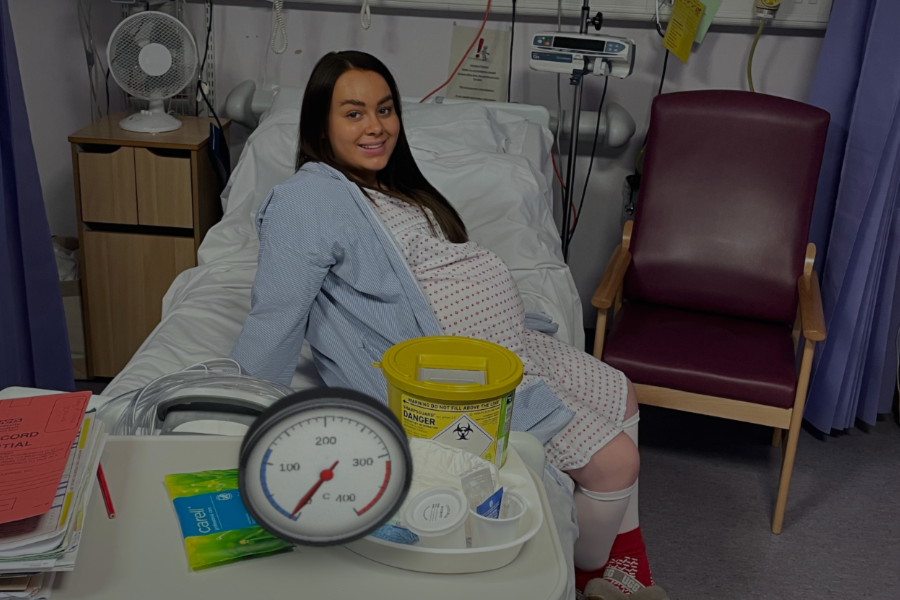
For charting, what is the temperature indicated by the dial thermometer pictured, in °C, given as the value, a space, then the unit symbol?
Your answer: 10 °C
